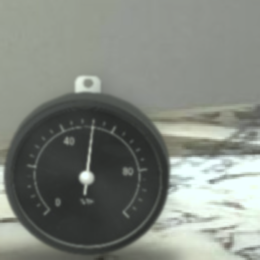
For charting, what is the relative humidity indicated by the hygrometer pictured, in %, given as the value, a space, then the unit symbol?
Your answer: 52 %
